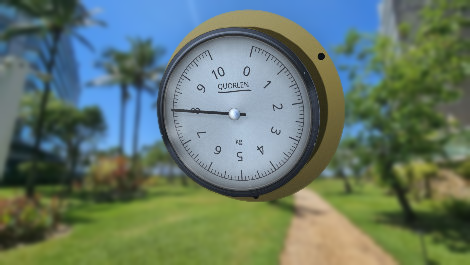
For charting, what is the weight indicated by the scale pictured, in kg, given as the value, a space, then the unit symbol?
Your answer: 8 kg
